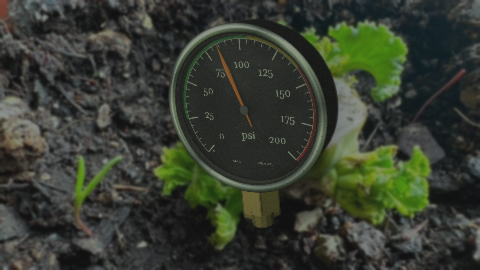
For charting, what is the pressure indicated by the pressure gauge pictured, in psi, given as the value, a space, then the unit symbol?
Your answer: 85 psi
